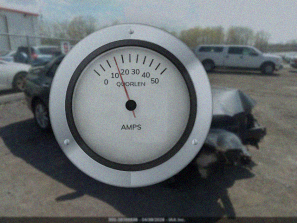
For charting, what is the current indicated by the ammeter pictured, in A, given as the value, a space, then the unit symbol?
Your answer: 15 A
